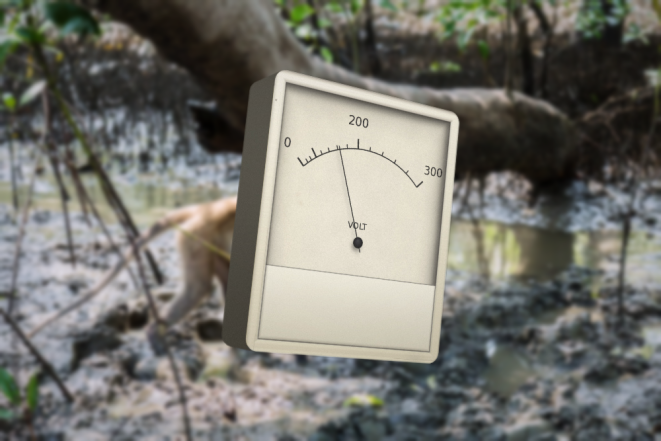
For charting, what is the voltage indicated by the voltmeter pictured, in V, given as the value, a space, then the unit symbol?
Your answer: 160 V
